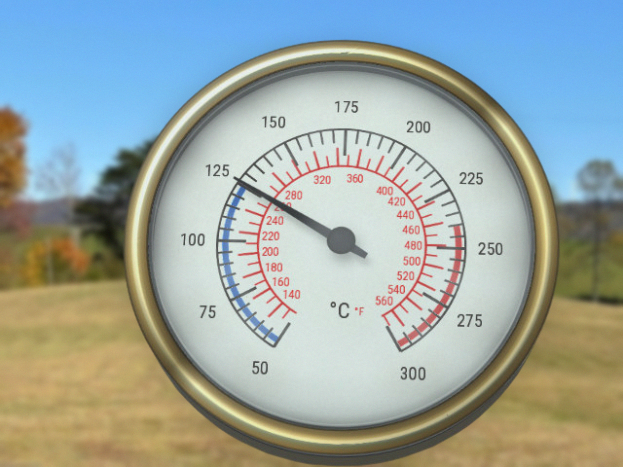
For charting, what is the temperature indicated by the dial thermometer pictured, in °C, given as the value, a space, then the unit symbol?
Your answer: 125 °C
